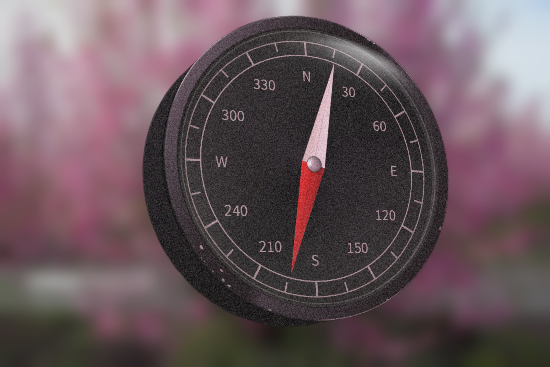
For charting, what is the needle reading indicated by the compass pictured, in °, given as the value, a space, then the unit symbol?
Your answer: 195 °
